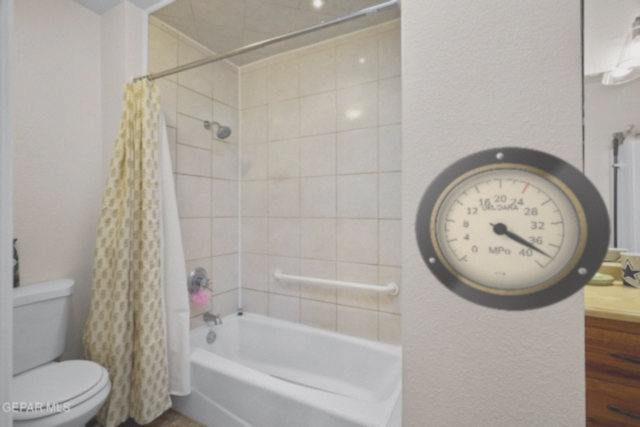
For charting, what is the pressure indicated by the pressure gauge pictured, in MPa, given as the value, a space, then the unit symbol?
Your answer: 38 MPa
